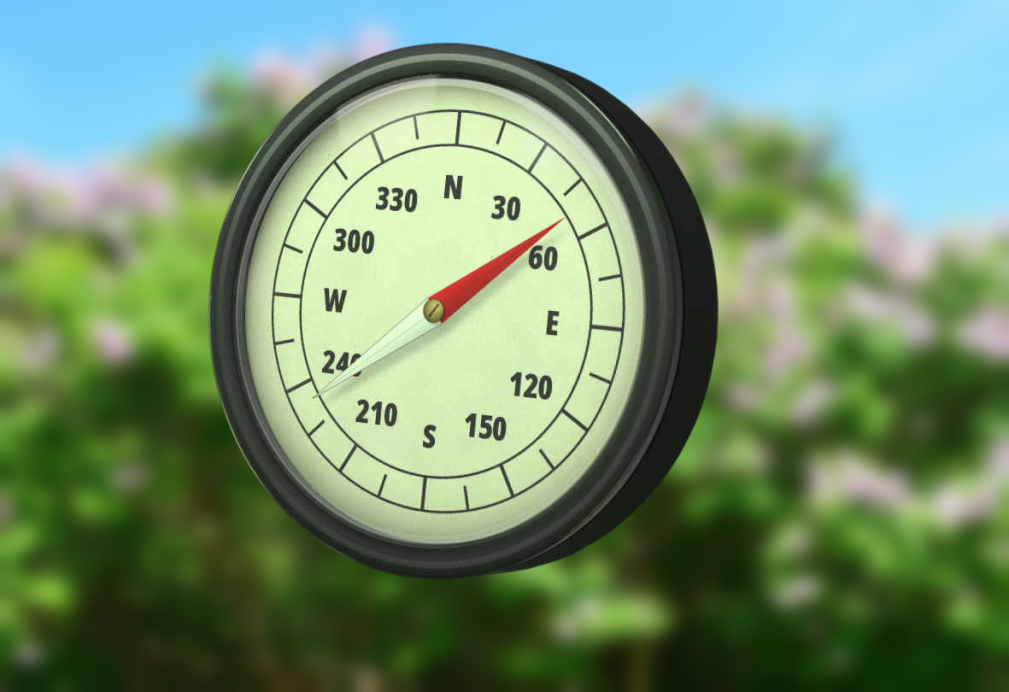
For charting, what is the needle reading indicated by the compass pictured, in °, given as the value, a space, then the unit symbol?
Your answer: 52.5 °
